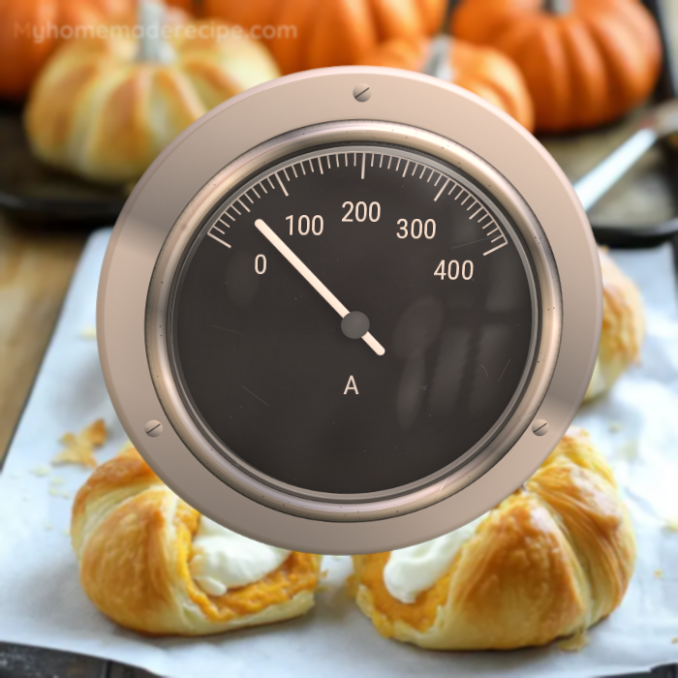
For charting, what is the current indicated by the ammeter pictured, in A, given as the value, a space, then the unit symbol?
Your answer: 50 A
